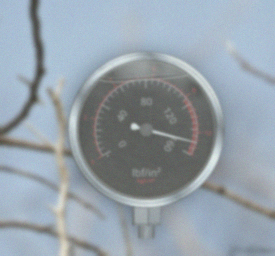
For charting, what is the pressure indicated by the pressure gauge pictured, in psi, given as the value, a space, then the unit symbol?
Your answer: 150 psi
